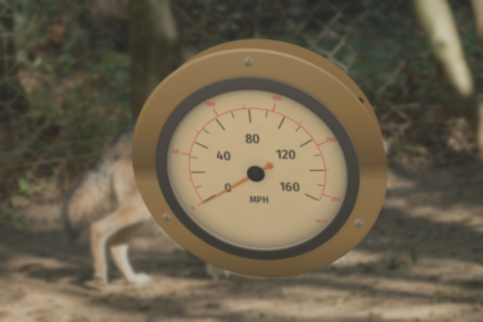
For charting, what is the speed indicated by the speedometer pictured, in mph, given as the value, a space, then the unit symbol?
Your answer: 0 mph
